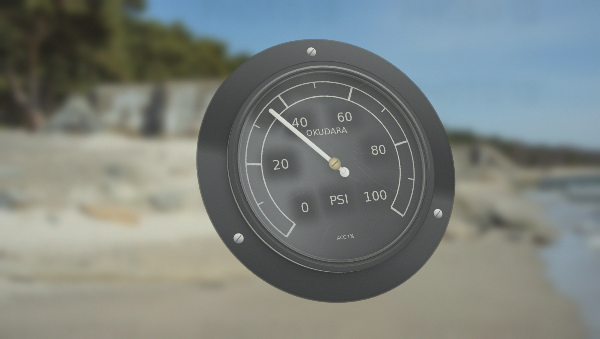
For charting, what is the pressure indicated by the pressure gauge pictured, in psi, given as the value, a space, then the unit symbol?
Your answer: 35 psi
